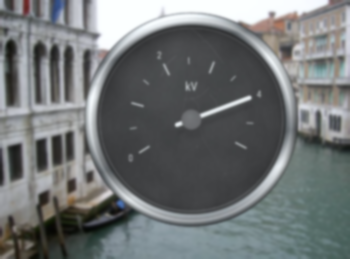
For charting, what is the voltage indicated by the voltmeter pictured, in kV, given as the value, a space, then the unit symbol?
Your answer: 4 kV
